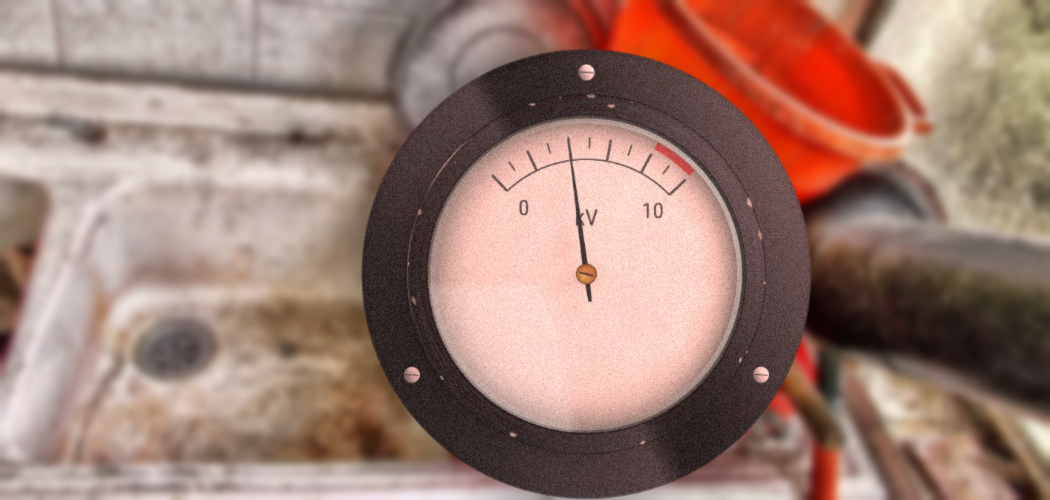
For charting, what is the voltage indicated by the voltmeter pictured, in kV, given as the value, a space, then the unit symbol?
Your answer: 4 kV
